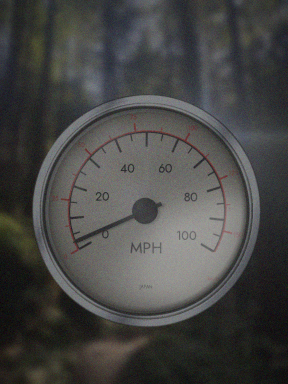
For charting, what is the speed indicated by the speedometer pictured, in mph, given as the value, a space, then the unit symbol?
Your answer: 2.5 mph
